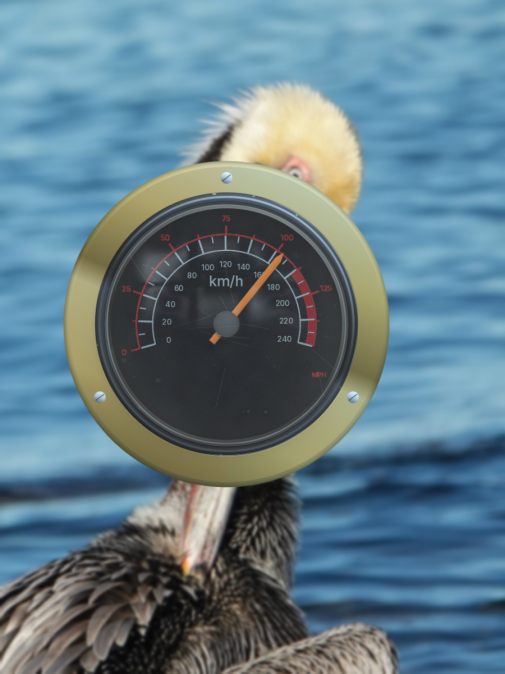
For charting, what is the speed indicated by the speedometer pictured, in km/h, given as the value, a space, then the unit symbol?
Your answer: 165 km/h
